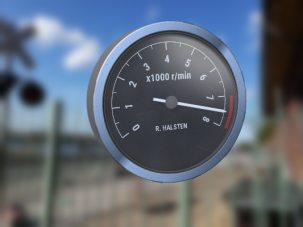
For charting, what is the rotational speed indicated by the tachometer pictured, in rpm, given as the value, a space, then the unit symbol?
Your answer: 7500 rpm
